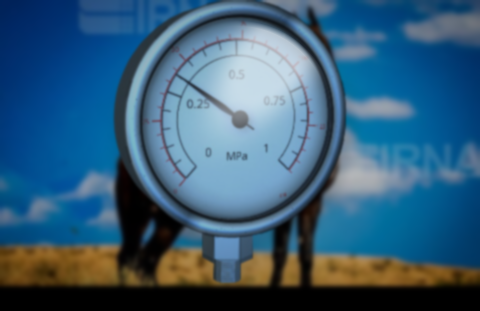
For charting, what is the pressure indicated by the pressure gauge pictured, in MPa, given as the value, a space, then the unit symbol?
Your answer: 0.3 MPa
